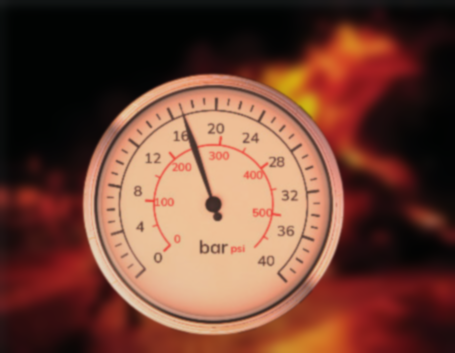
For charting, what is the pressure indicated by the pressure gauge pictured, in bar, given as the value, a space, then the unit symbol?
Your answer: 17 bar
